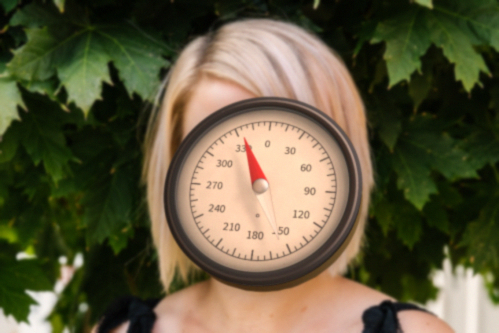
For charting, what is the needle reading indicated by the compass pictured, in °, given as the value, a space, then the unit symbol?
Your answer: 335 °
